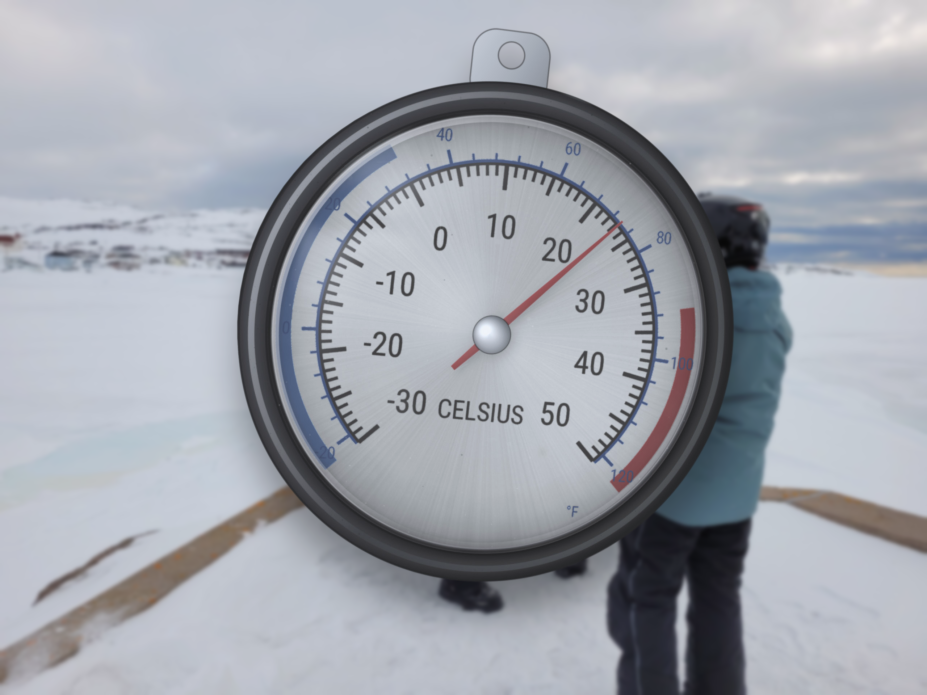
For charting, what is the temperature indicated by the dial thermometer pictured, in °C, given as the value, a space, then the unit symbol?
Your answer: 23 °C
